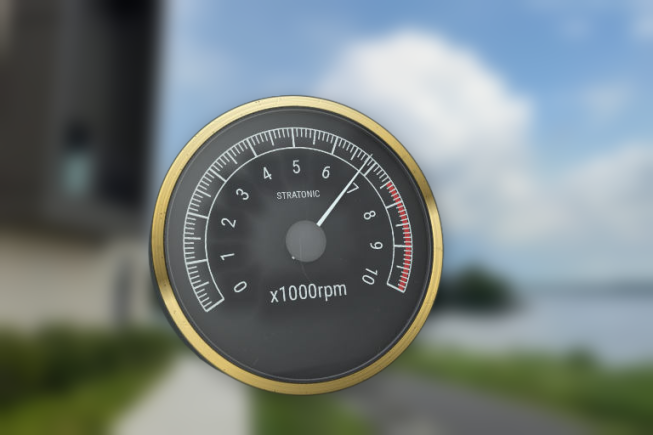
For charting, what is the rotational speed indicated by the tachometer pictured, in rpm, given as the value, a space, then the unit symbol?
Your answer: 6800 rpm
